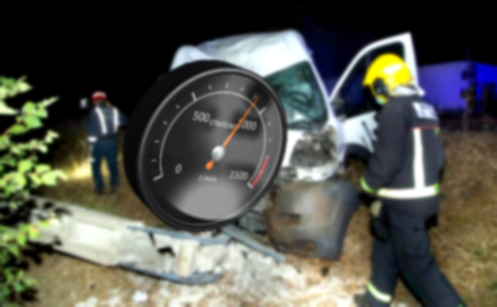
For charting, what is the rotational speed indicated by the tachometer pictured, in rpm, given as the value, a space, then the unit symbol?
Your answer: 900 rpm
